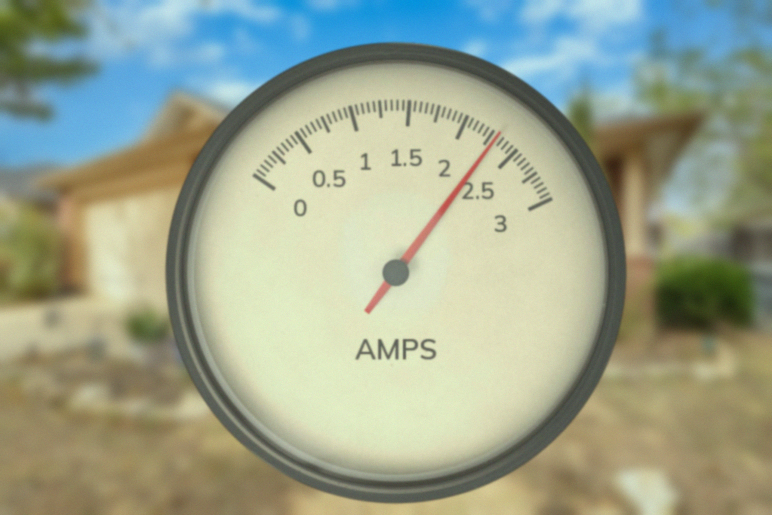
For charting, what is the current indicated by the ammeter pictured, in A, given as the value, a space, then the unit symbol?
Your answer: 2.3 A
